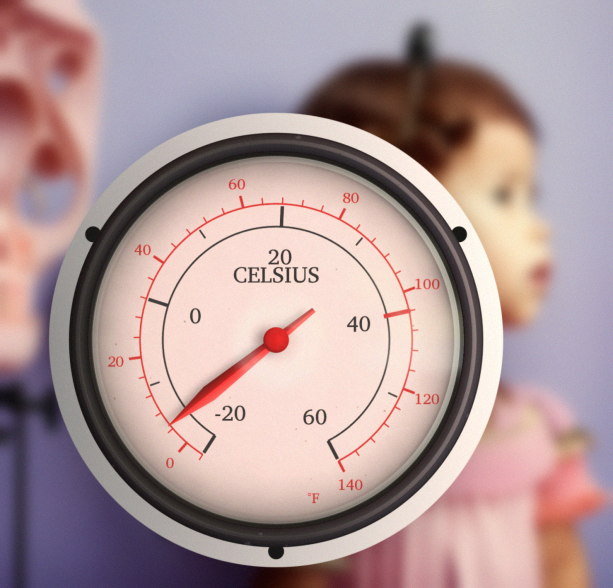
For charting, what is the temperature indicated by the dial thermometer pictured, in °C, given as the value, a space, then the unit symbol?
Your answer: -15 °C
